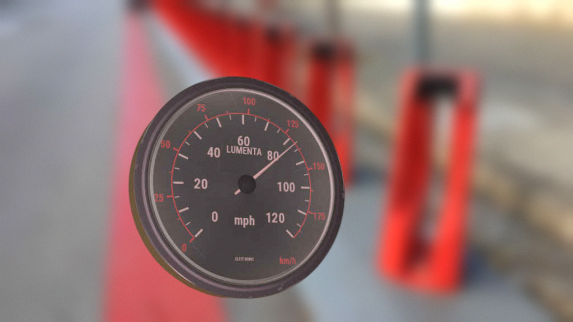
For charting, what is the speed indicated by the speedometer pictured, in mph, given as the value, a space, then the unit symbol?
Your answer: 82.5 mph
